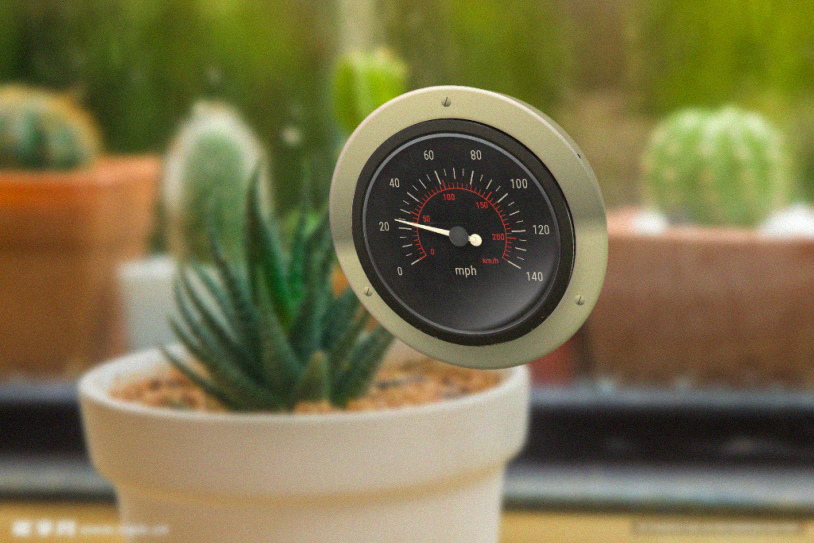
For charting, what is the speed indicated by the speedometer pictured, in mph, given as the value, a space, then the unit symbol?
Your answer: 25 mph
